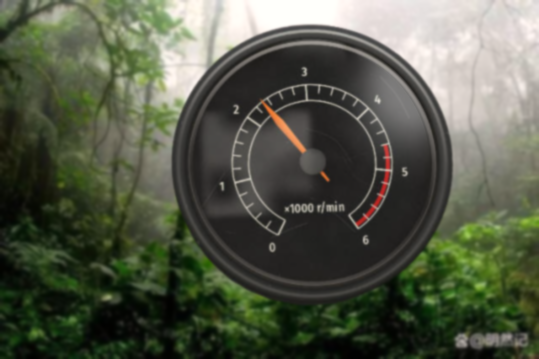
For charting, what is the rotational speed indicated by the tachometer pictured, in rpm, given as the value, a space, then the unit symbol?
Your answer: 2300 rpm
